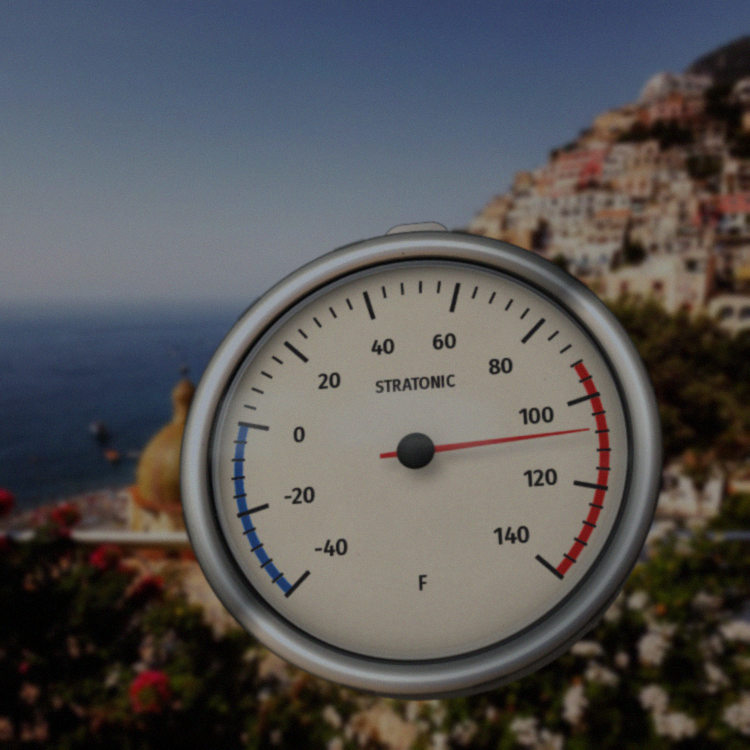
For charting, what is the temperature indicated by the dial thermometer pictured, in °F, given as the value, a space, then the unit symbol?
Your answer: 108 °F
